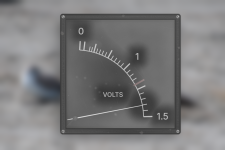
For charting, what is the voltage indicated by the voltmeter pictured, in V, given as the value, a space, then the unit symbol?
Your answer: 1.4 V
